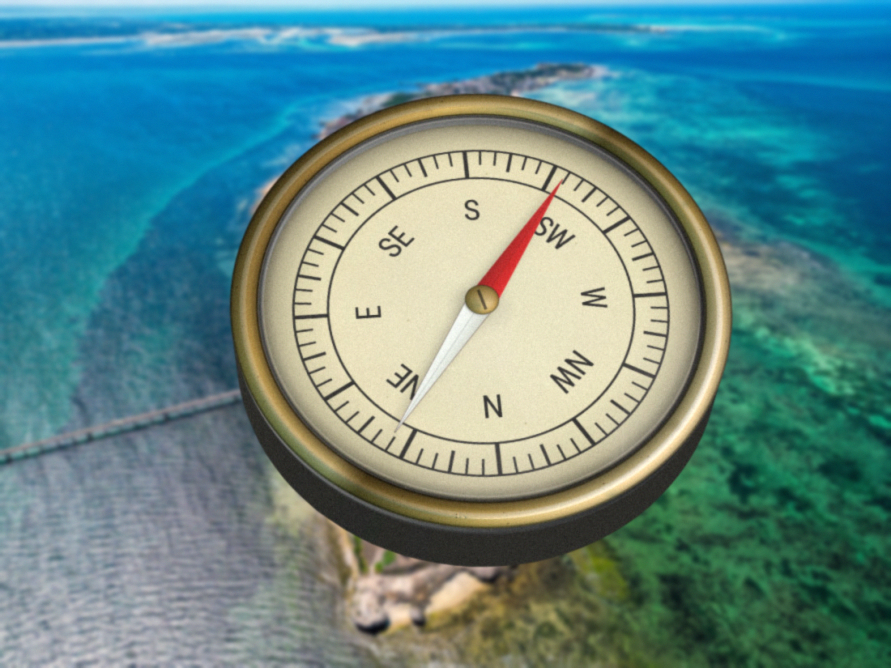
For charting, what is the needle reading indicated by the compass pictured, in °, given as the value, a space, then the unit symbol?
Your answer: 215 °
